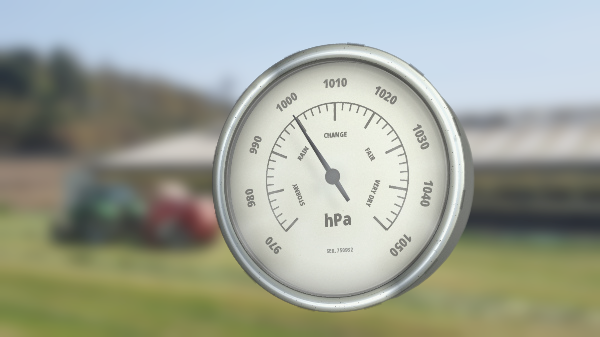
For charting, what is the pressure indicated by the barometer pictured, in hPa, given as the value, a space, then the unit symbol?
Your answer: 1000 hPa
